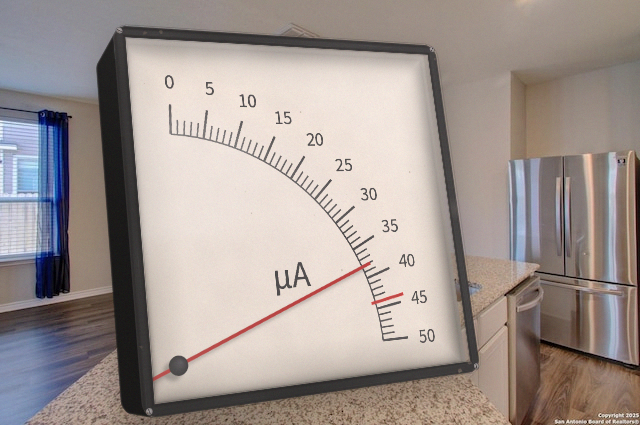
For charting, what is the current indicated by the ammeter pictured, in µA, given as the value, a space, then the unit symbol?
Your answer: 38 µA
